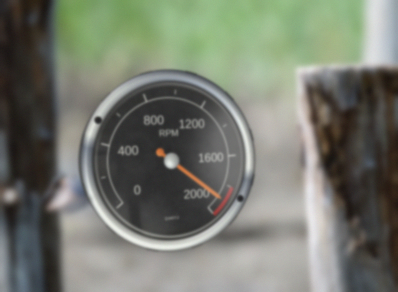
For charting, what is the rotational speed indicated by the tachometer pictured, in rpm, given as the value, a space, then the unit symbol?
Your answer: 1900 rpm
